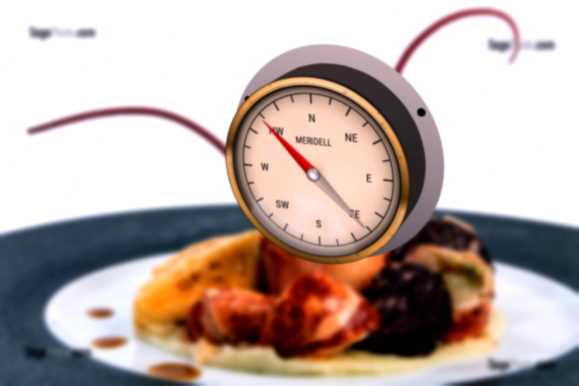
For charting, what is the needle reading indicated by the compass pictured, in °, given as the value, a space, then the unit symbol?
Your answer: 315 °
